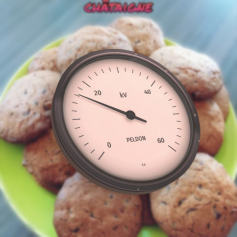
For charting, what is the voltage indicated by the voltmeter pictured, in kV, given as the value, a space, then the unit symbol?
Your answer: 16 kV
